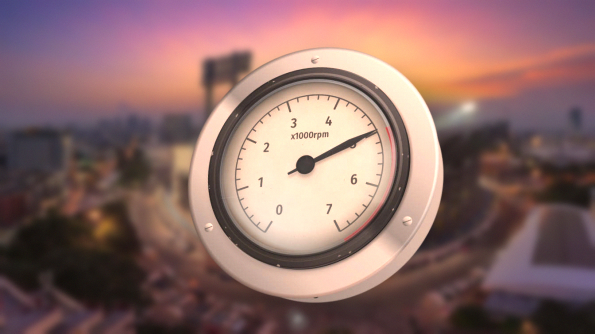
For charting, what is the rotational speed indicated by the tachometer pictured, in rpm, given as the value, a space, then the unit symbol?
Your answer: 5000 rpm
